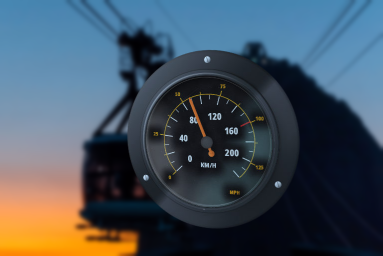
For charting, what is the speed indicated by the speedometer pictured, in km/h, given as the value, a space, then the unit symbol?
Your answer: 90 km/h
